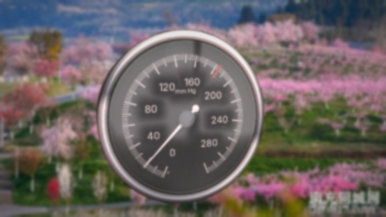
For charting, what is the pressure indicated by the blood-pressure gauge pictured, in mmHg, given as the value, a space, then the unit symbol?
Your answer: 20 mmHg
